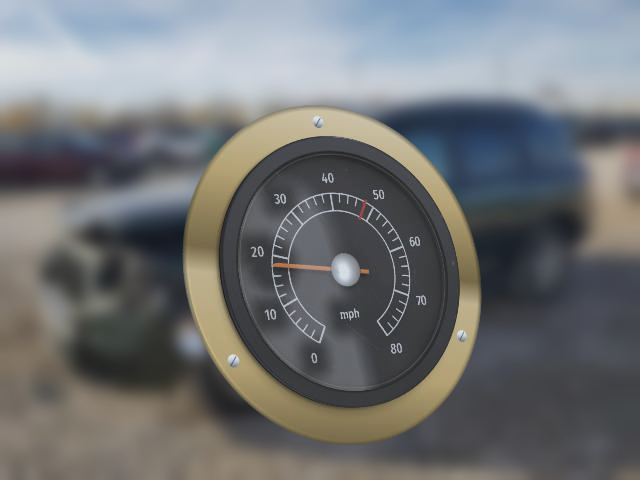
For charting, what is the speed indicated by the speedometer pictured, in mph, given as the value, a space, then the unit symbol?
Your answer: 18 mph
